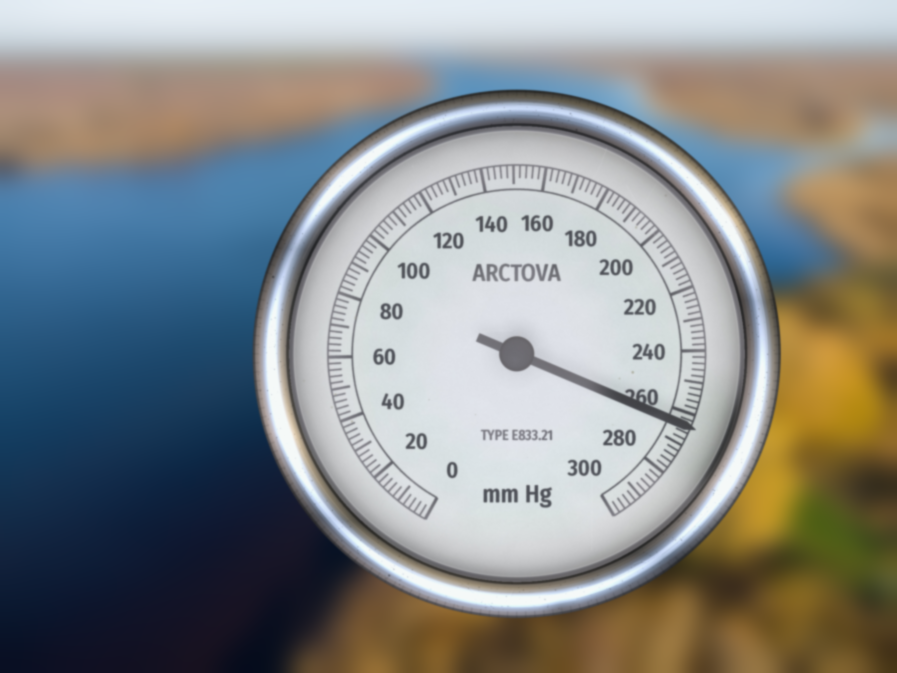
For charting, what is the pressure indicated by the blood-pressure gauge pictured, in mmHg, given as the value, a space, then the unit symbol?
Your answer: 264 mmHg
